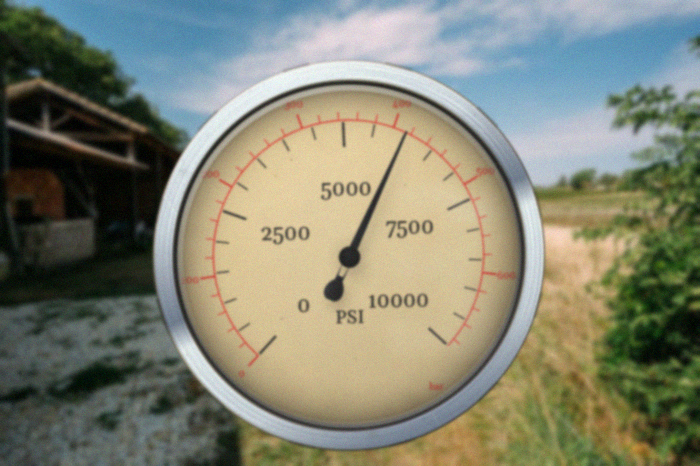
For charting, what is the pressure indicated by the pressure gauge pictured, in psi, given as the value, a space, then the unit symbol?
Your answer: 6000 psi
